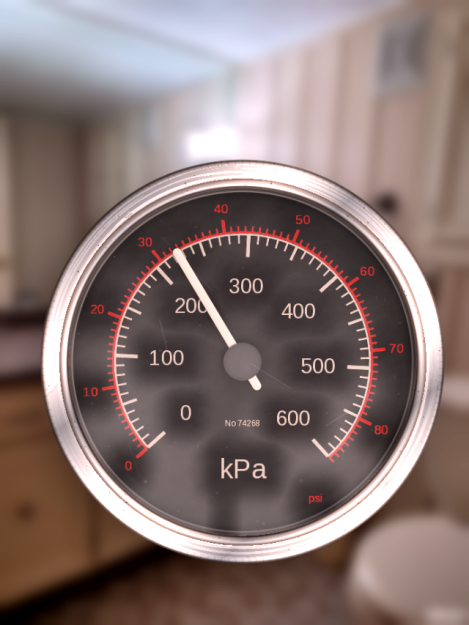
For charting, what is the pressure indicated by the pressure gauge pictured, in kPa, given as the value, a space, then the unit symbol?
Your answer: 225 kPa
